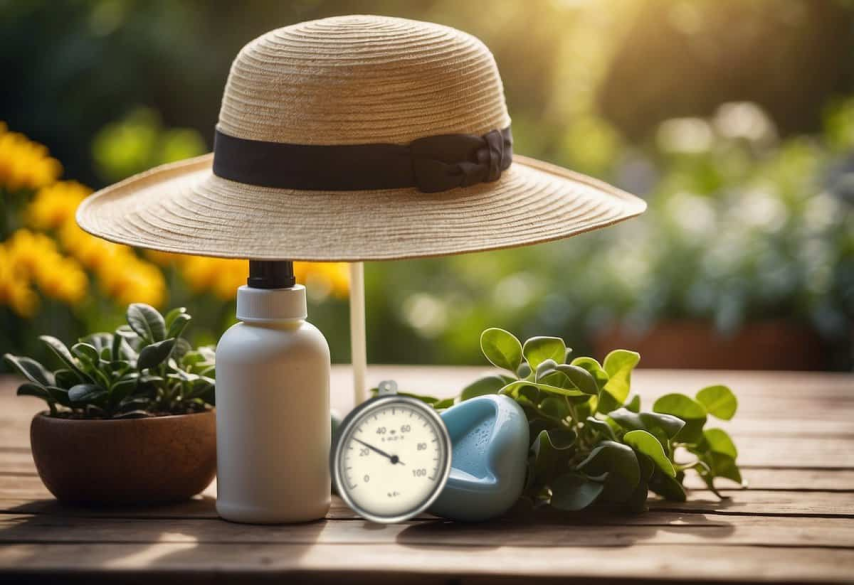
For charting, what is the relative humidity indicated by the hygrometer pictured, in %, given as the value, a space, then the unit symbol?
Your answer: 25 %
